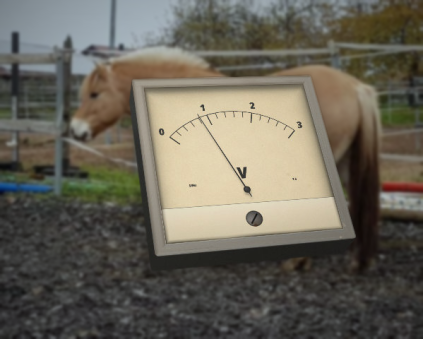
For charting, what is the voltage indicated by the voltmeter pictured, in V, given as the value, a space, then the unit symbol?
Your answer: 0.8 V
